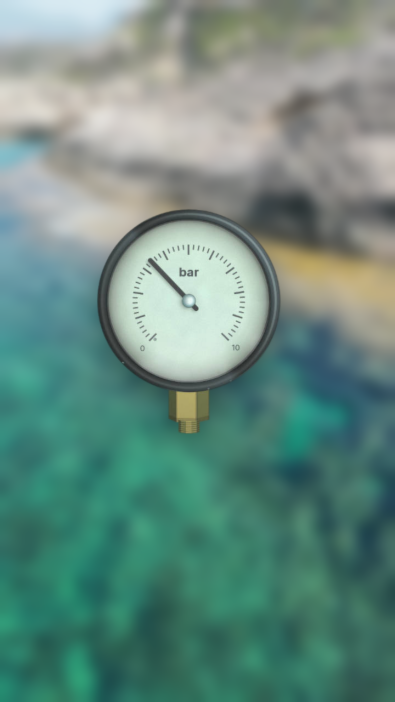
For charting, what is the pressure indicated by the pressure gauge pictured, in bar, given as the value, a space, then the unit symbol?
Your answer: 3.4 bar
